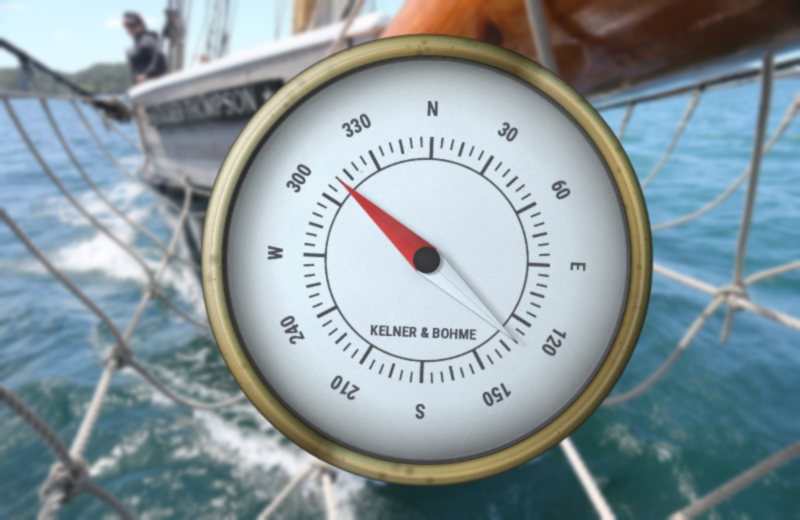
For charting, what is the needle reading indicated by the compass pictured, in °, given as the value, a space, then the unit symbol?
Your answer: 310 °
